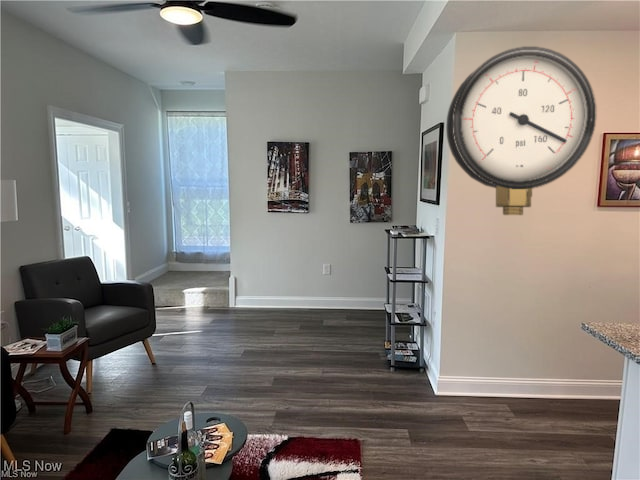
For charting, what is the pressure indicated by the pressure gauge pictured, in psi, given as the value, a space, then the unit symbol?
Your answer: 150 psi
